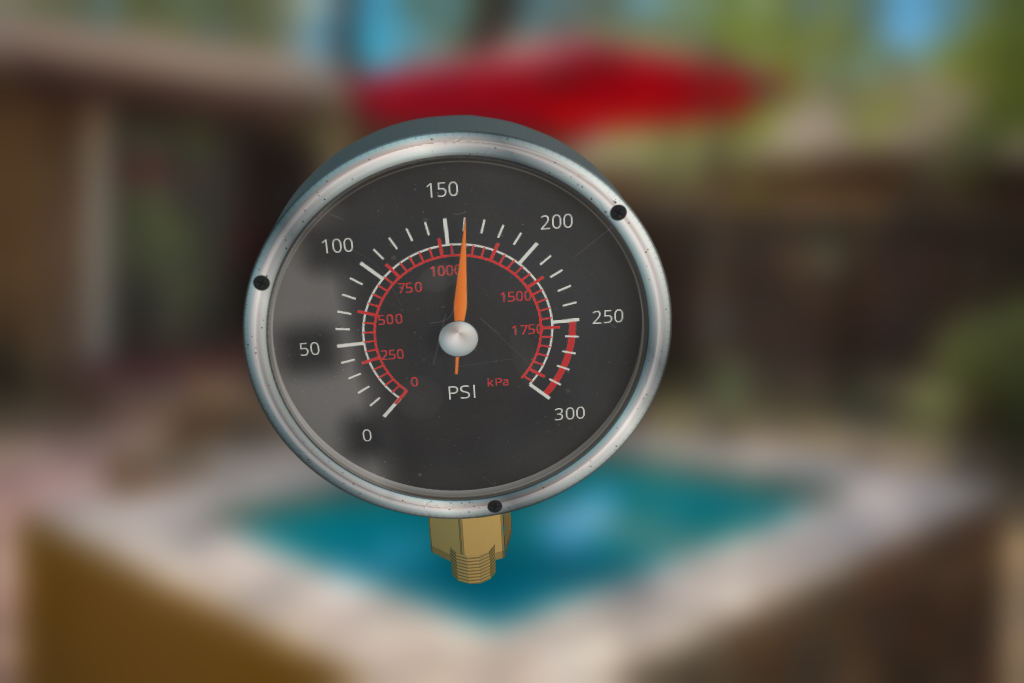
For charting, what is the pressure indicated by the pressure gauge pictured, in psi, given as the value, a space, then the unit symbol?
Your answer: 160 psi
